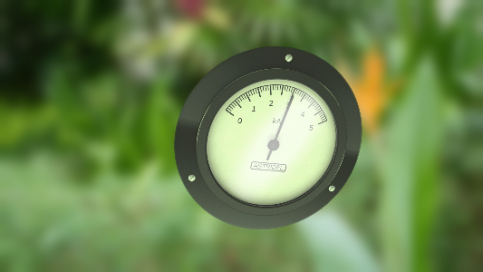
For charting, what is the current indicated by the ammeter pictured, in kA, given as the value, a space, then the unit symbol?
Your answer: 3 kA
